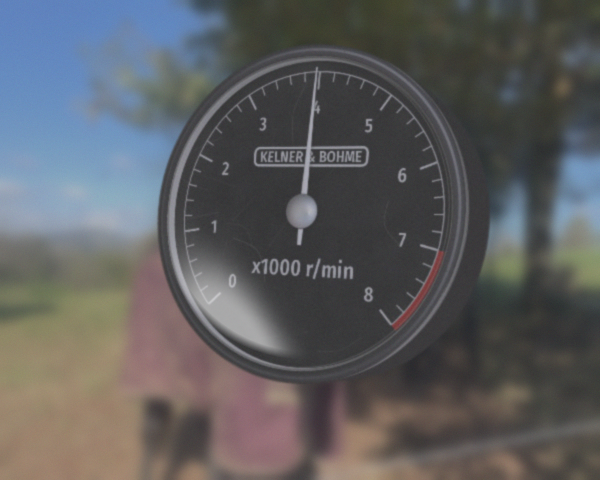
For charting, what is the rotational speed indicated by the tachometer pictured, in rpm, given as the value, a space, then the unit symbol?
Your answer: 4000 rpm
